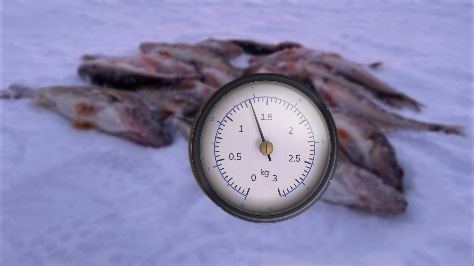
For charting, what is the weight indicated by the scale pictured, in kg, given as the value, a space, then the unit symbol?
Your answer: 1.3 kg
